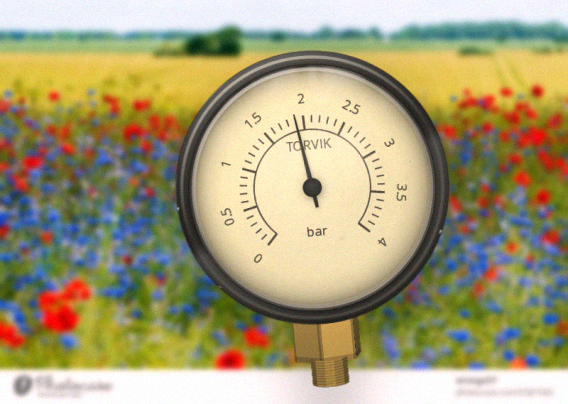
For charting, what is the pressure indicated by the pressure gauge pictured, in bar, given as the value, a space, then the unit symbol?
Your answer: 1.9 bar
